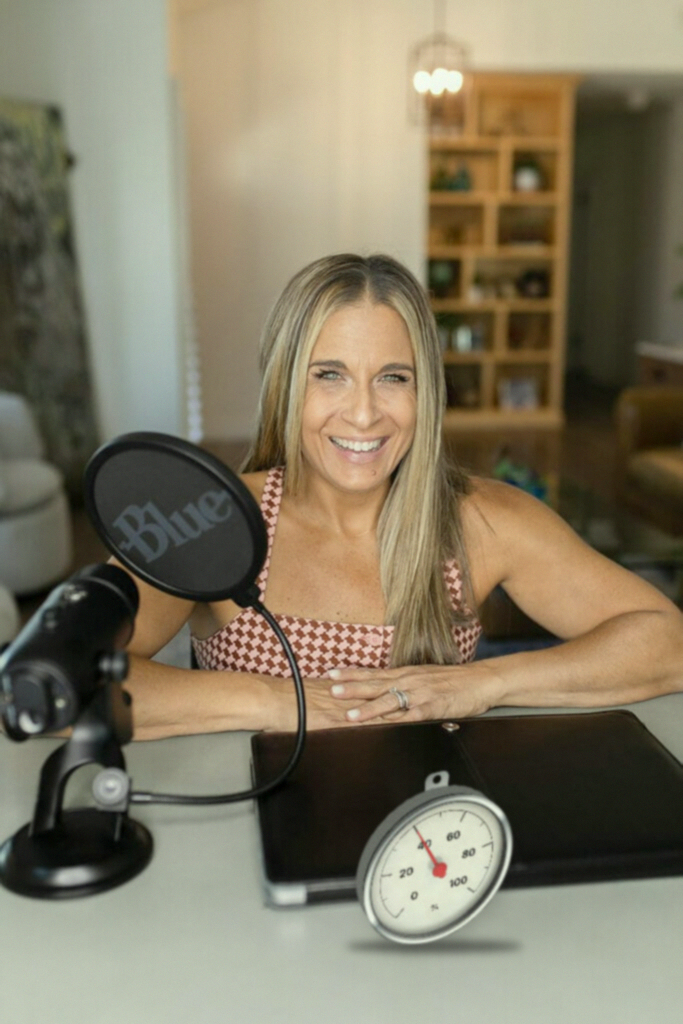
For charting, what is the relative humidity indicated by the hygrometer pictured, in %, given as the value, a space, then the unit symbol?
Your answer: 40 %
